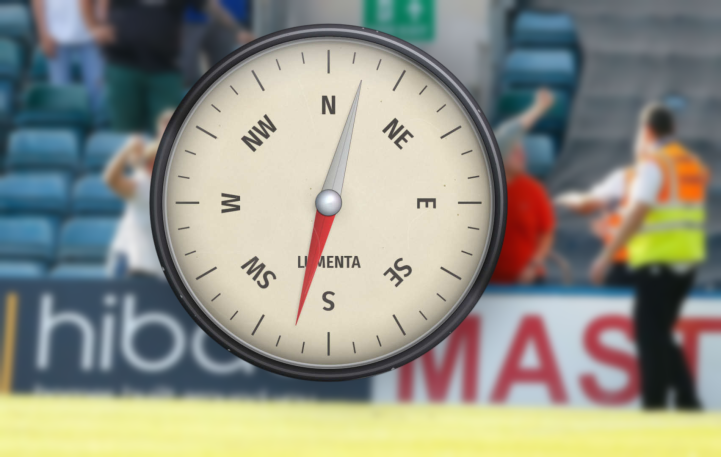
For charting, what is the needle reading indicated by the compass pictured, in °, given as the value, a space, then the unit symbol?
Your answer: 195 °
